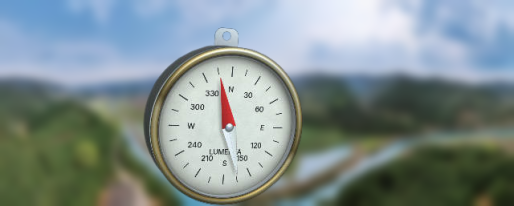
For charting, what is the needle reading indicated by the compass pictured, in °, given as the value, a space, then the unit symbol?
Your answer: 345 °
